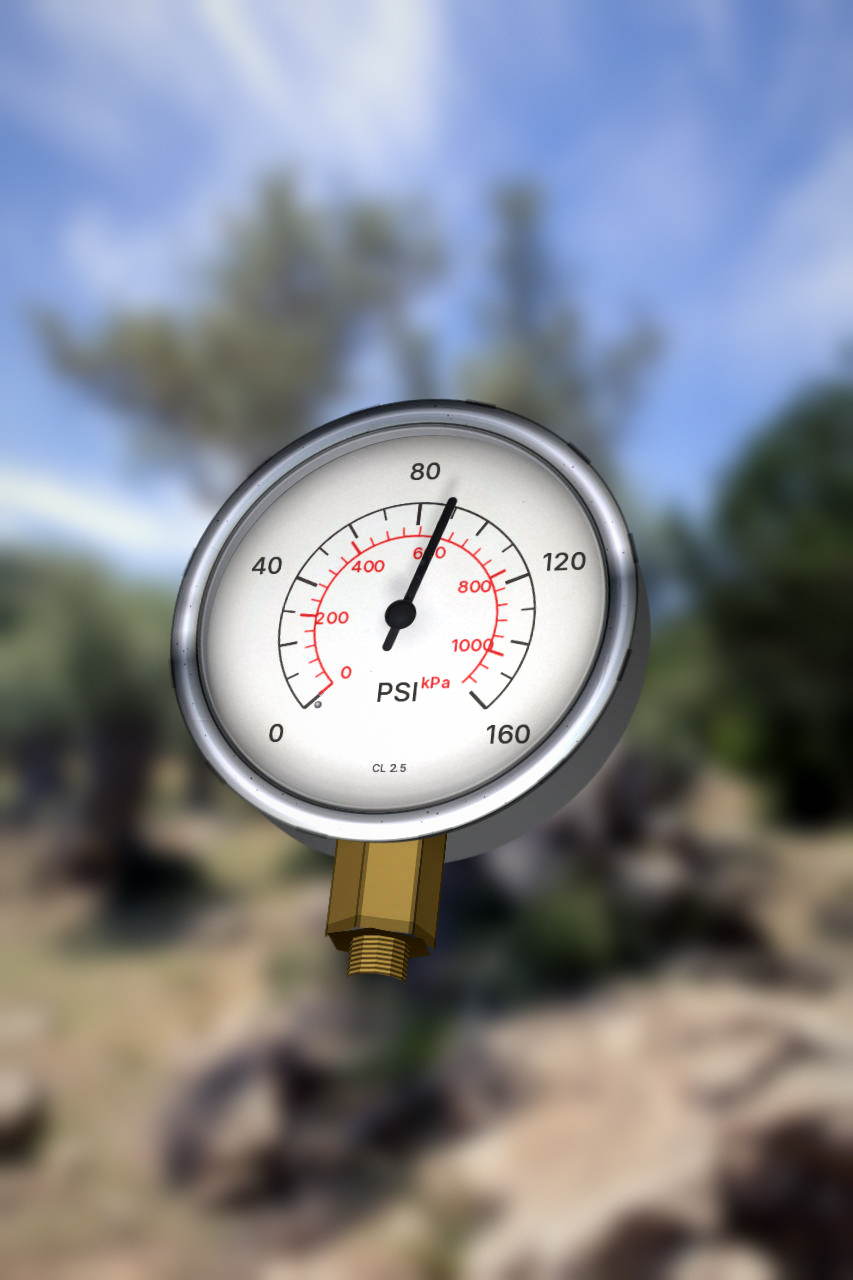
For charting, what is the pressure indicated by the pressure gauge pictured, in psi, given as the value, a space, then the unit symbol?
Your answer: 90 psi
